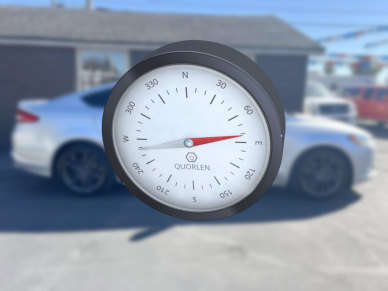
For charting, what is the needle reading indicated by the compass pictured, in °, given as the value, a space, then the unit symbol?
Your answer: 80 °
